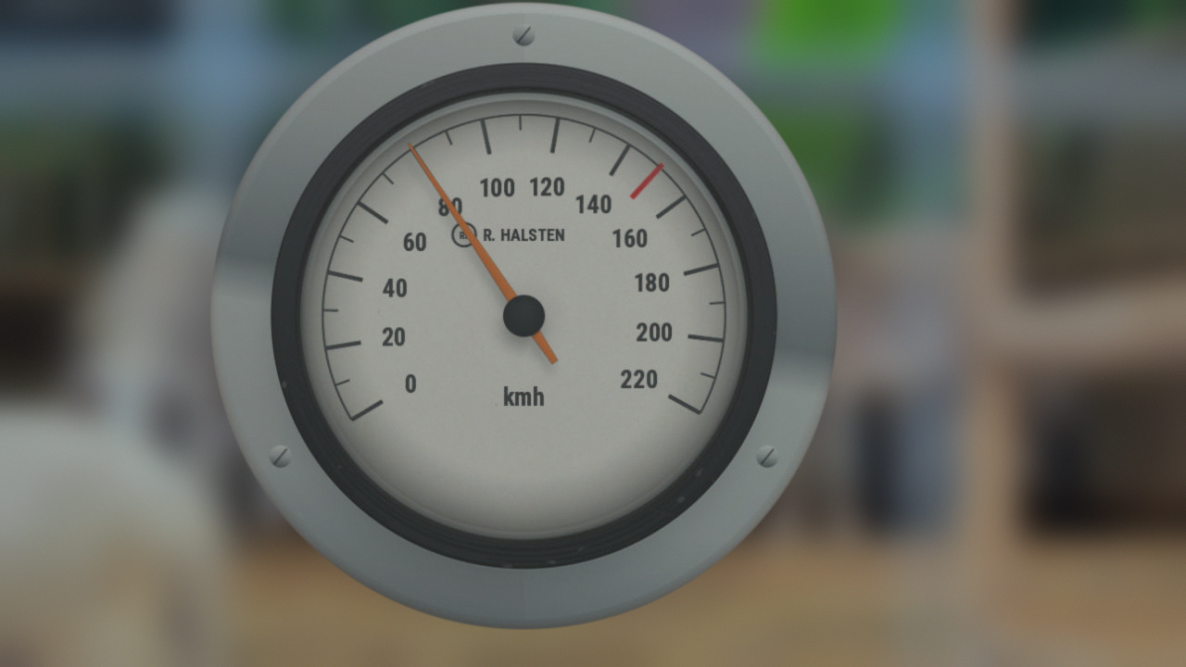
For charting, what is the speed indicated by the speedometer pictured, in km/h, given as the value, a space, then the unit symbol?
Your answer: 80 km/h
